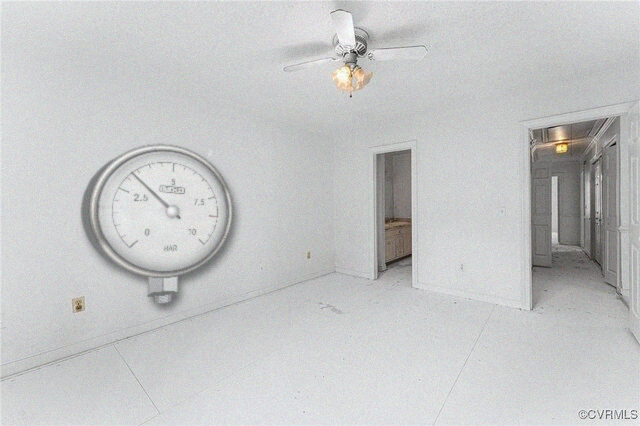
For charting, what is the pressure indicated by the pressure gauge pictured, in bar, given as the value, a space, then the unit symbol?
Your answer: 3.25 bar
